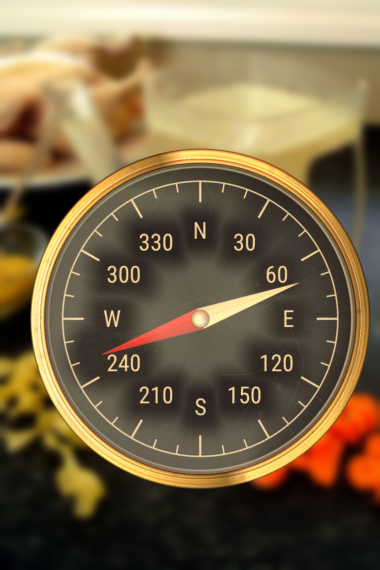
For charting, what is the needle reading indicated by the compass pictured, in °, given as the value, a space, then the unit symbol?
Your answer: 250 °
